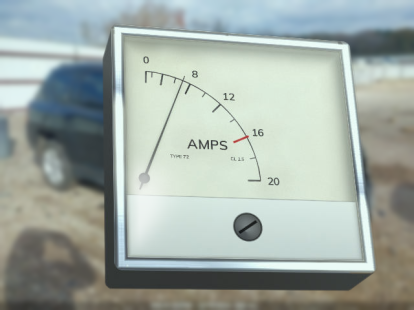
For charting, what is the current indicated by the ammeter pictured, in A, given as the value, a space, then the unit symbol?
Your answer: 7 A
